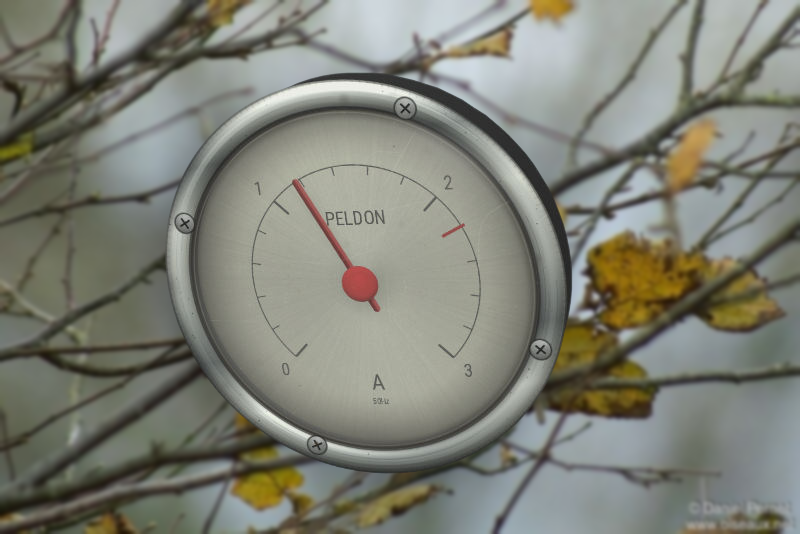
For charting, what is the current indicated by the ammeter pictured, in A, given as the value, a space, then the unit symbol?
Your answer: 1.2 A
